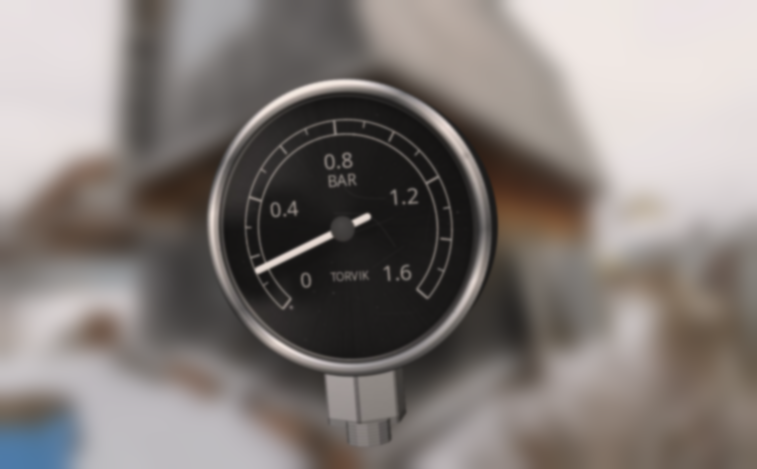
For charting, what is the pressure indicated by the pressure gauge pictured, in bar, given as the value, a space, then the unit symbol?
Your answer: 0.15 bar
